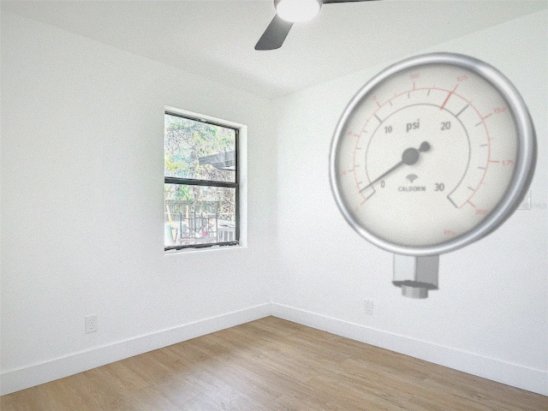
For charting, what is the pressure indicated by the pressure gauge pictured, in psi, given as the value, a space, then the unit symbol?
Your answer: 1 psi
